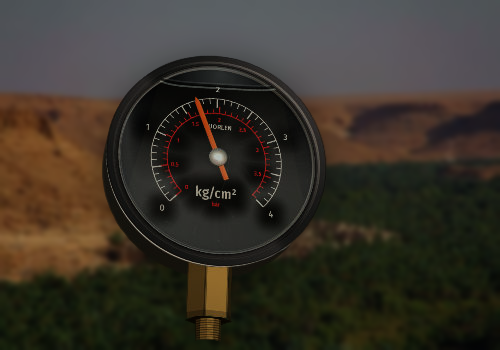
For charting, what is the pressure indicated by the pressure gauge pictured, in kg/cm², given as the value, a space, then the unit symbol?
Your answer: 1.7 kg/cm²
